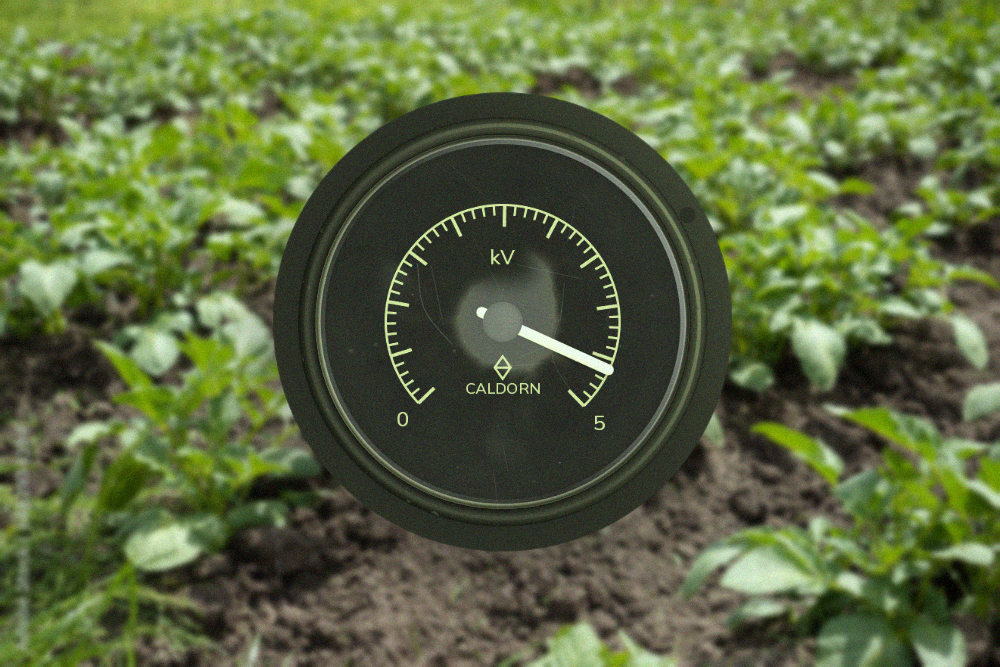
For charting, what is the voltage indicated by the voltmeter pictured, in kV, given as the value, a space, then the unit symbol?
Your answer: 4.6 kV
